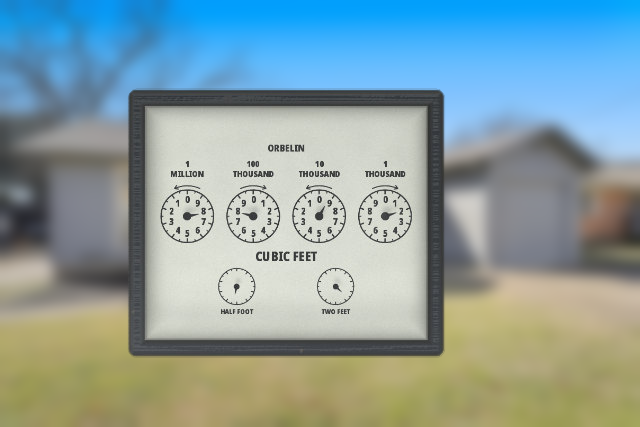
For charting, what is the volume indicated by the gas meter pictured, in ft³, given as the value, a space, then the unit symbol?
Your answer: 779200 ft³
